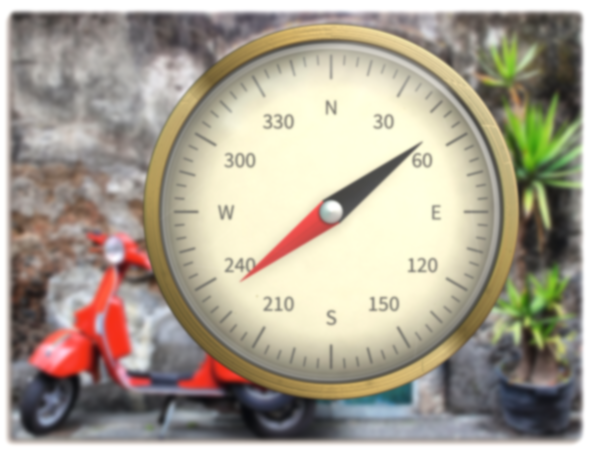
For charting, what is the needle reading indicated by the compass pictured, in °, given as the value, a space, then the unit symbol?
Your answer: 232.5 °
